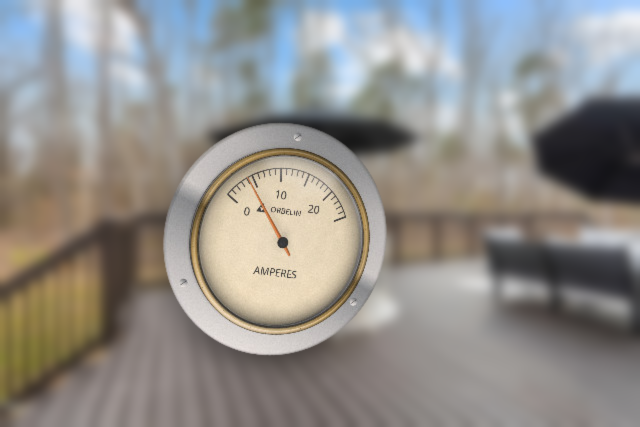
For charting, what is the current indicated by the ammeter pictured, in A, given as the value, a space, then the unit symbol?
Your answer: 4 A
